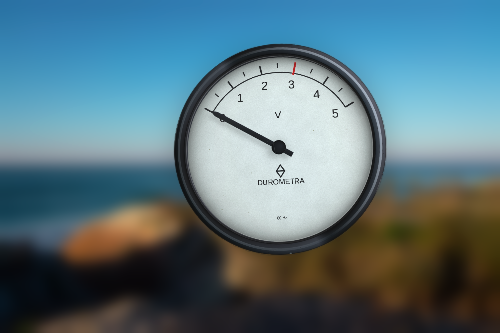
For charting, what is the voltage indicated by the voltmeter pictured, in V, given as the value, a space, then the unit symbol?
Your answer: 0 V
